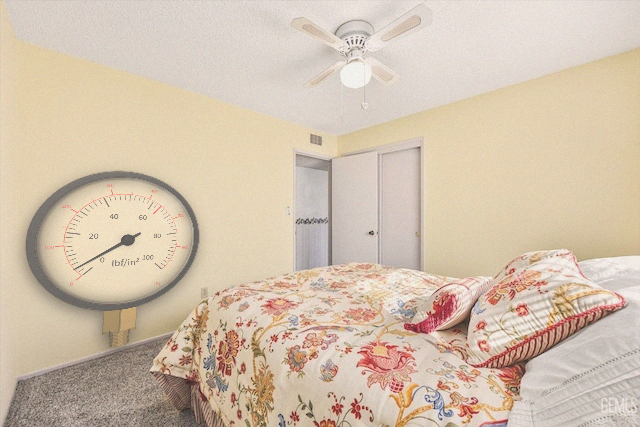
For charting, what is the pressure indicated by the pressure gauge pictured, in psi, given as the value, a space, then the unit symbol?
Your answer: 4 psi
